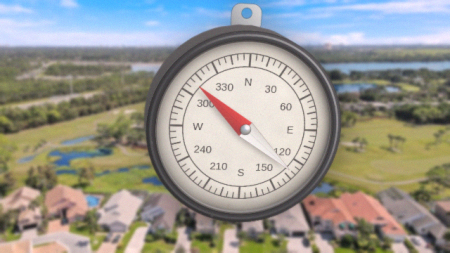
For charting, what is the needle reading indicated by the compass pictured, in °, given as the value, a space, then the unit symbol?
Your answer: 310 °
